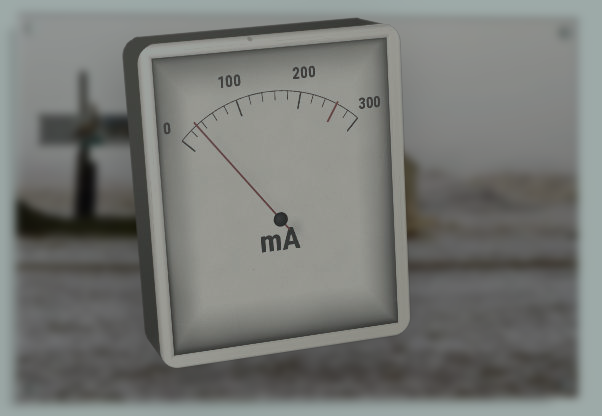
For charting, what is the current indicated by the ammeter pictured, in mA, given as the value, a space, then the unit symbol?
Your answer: 30 mA
